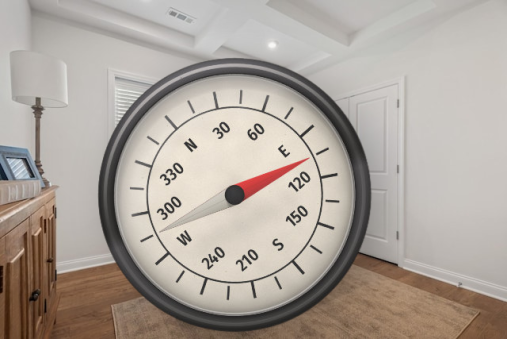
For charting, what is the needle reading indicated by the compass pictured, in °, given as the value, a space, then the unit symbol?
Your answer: 105 °
